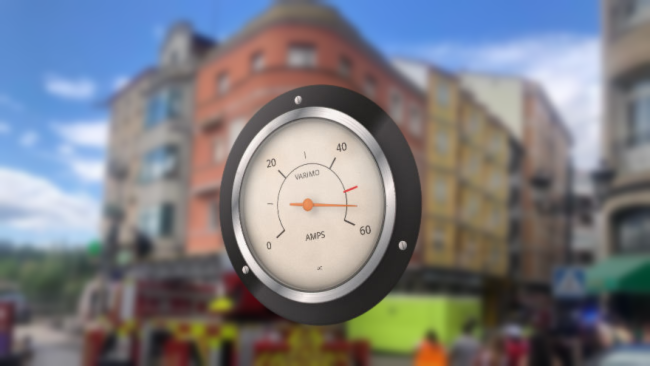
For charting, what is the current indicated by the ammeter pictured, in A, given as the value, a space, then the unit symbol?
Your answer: 55 A
